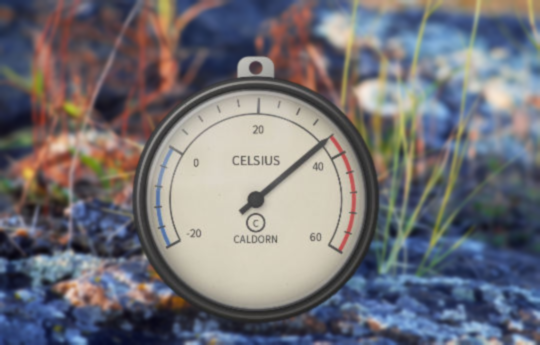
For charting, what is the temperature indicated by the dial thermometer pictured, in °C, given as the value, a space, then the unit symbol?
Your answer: 36 °C
